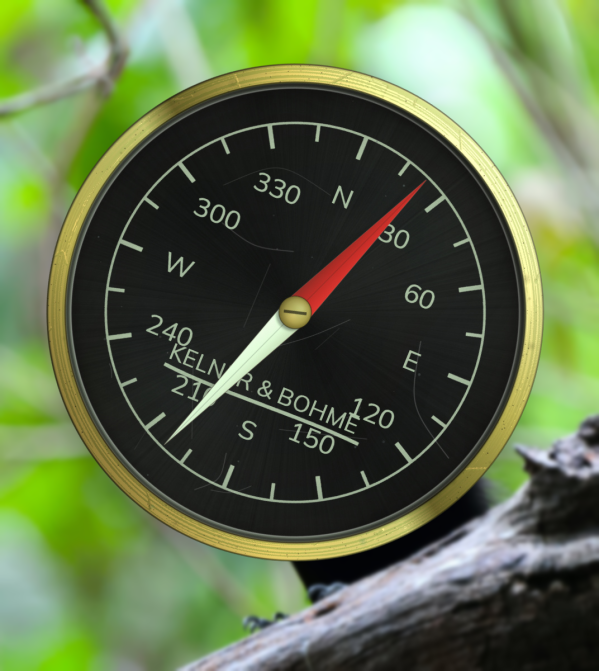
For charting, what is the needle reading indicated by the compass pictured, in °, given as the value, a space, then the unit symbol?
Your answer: 22.5 °
